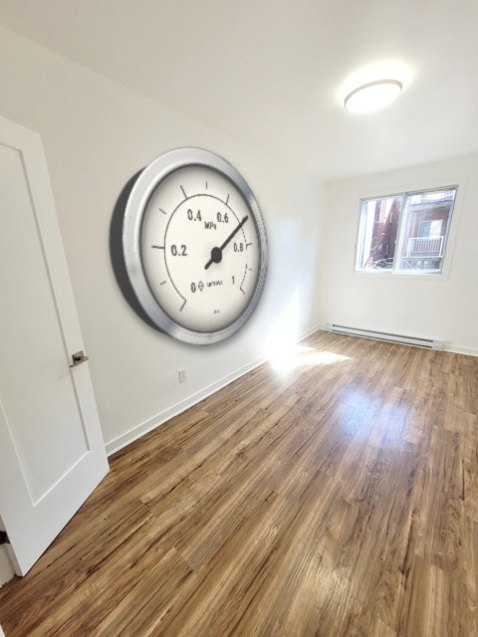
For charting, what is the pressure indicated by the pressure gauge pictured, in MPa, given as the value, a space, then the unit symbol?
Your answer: 0.7 MPa
